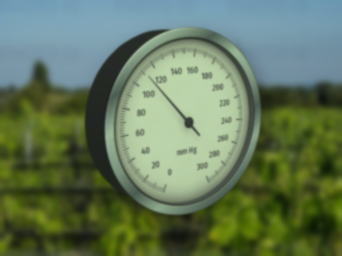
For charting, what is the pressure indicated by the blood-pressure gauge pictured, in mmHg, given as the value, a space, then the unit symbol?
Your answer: 110 mmHg
